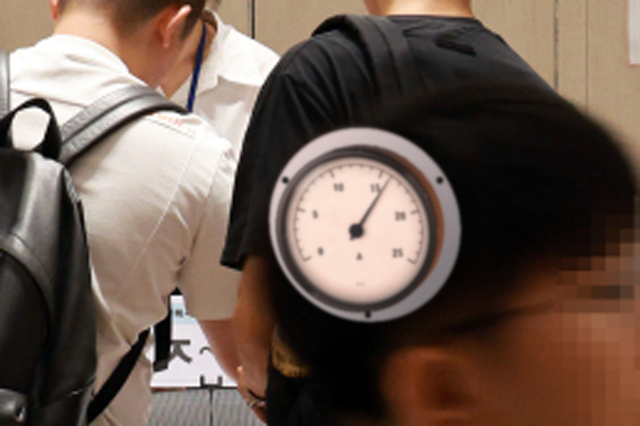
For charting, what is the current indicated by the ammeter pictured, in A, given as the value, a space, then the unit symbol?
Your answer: 16 A
